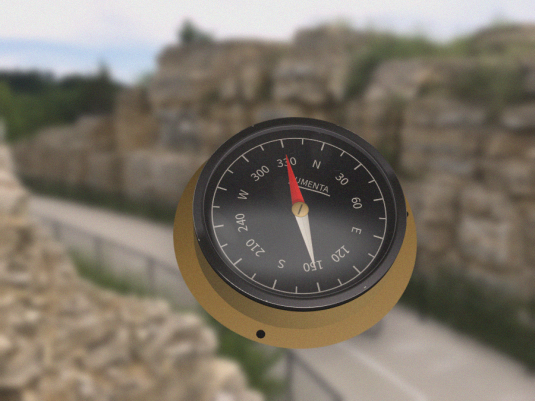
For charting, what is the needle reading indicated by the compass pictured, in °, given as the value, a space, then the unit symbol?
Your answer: 330 °
